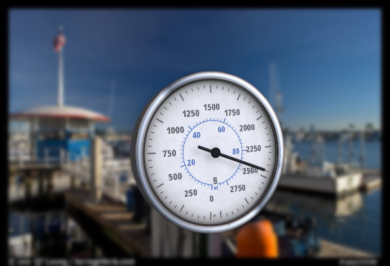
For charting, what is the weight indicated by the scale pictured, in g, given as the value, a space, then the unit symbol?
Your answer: 2450 g
